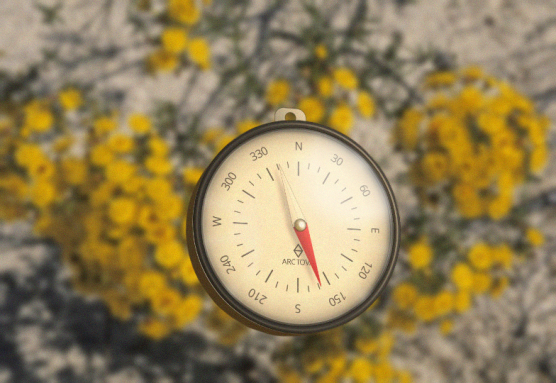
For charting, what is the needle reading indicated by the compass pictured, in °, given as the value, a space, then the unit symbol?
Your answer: 160 °
